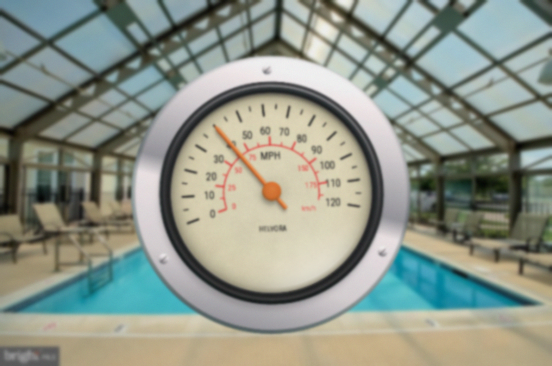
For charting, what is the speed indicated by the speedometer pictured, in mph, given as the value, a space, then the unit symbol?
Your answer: 40 mph
